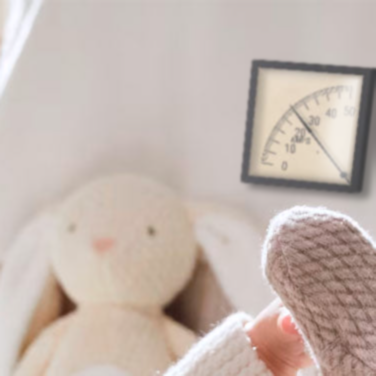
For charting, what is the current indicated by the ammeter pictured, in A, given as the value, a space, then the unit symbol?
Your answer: 25 A
